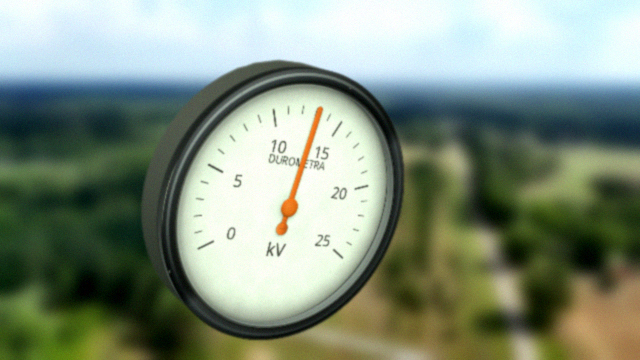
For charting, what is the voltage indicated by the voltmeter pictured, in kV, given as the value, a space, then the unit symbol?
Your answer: 13 kV
